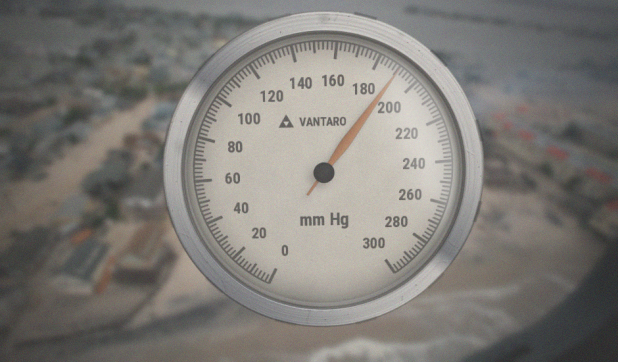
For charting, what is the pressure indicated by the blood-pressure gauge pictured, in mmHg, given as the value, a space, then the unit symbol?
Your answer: 190 mmHg
